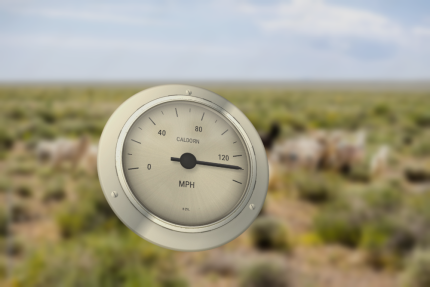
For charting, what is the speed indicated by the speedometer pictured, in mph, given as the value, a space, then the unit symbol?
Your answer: 130 mph
